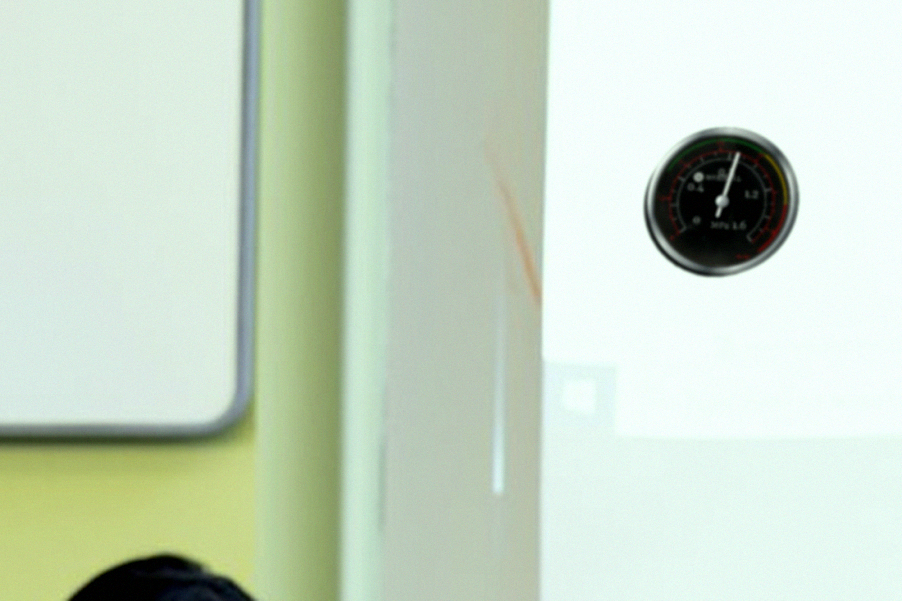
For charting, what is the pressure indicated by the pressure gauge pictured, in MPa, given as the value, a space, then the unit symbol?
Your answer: 0.85 MPa
